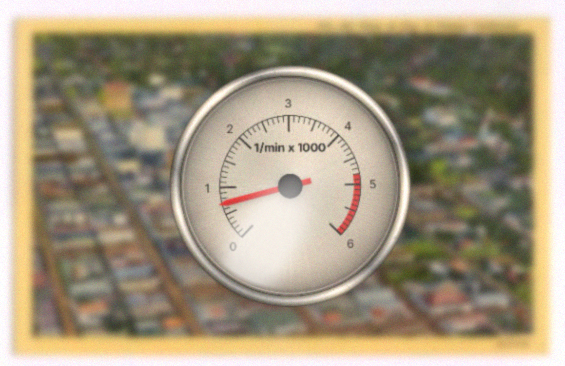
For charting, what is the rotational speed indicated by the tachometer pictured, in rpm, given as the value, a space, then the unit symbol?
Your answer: 700 rpm
